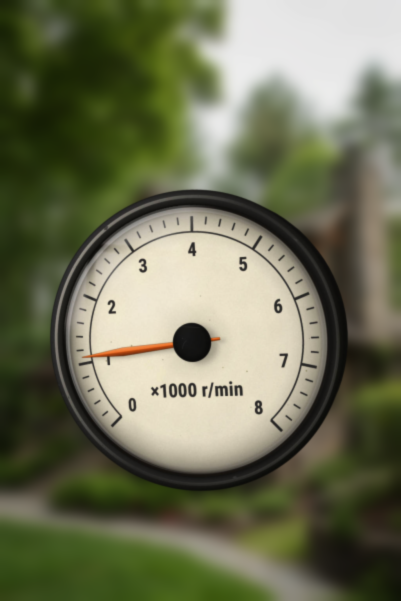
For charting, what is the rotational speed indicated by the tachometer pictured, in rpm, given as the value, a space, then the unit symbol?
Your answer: 1100 rpm
